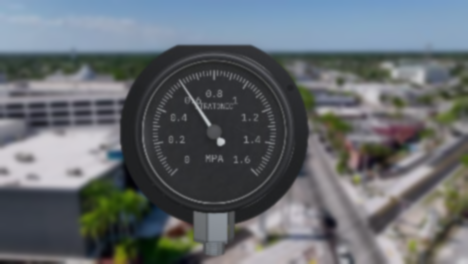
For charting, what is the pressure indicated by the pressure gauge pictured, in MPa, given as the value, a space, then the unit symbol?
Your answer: 0.6 MPa
